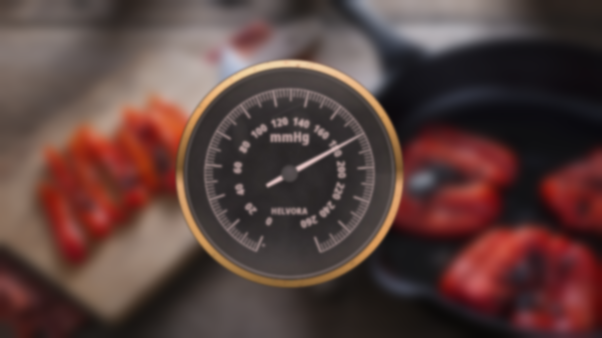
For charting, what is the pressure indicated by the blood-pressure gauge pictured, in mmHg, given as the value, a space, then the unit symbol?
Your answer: 180 mmHg
